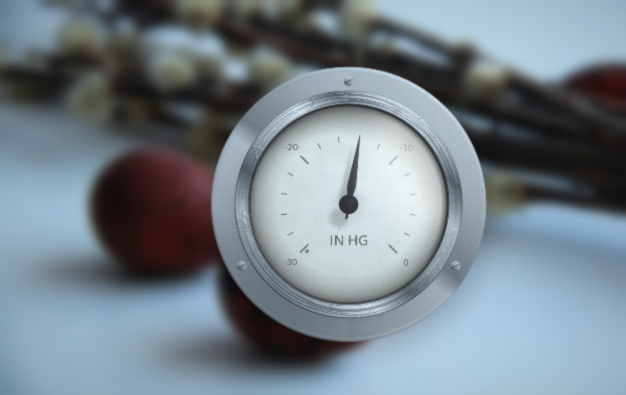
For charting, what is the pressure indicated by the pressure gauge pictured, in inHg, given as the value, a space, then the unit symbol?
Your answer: -14 inHg
